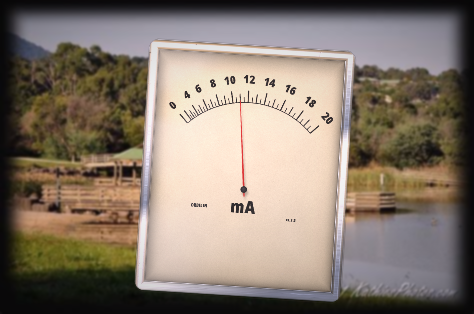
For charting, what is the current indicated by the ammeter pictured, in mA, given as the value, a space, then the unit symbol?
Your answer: 11 mA
